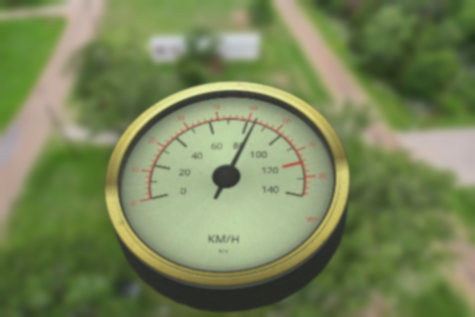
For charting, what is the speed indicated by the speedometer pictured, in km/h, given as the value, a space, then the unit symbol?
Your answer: 85 km/h
